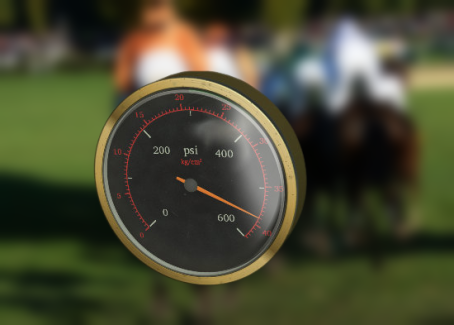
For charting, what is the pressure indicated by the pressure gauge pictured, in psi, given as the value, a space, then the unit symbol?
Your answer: 550 psi
